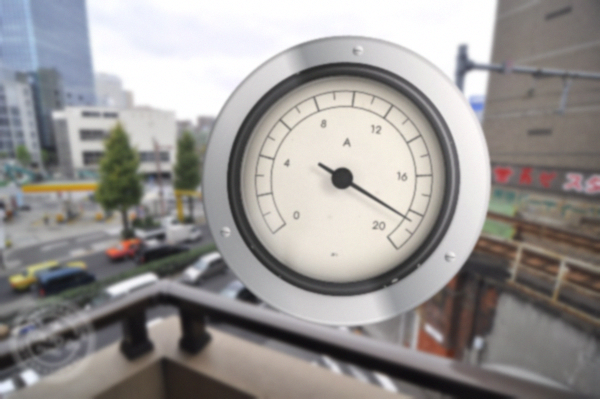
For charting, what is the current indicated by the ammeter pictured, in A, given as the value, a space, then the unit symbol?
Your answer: 18.5 A
